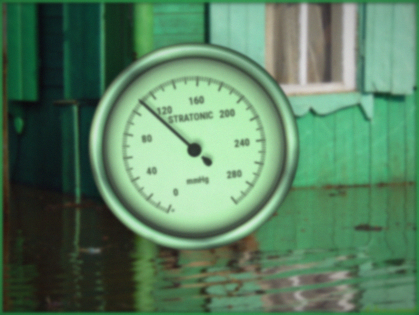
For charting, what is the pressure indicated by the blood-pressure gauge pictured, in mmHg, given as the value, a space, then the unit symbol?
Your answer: 110 mmHg
